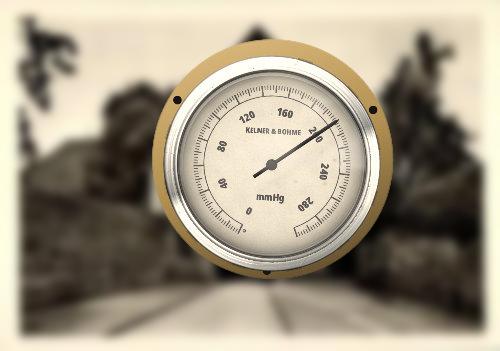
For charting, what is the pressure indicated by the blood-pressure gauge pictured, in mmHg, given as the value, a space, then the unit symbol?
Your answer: 200 mmHg
